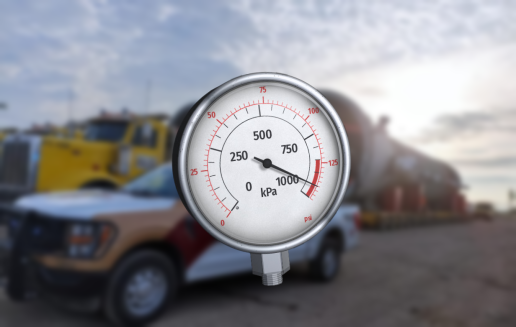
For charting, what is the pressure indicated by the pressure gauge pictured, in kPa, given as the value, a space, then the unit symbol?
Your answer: 950 kPa
